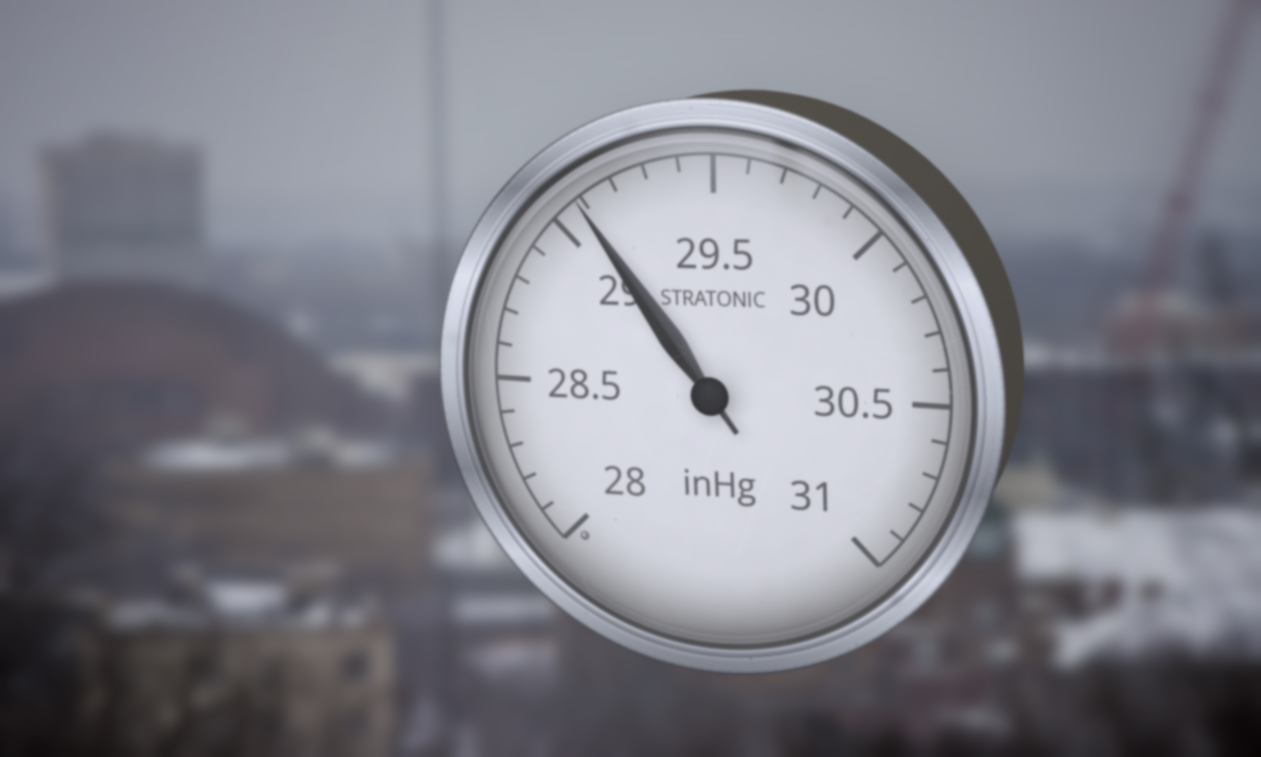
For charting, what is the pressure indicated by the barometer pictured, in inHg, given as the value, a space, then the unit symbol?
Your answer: 29.1 inHg
